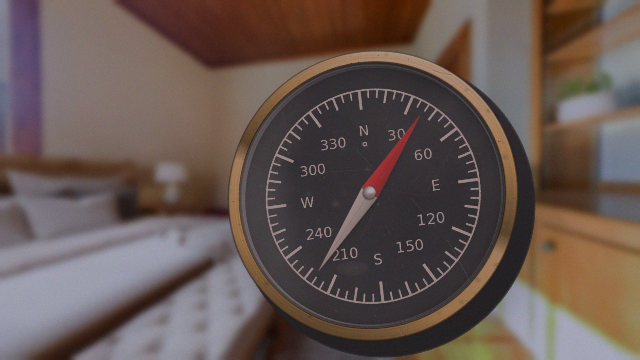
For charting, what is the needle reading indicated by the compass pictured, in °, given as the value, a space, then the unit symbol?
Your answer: 40 °
